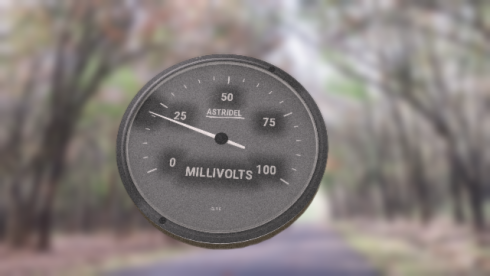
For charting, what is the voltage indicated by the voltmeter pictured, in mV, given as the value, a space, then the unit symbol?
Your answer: 20 mV
